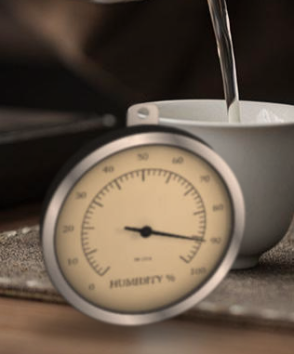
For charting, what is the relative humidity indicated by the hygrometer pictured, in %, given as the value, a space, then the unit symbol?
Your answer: 90 %
